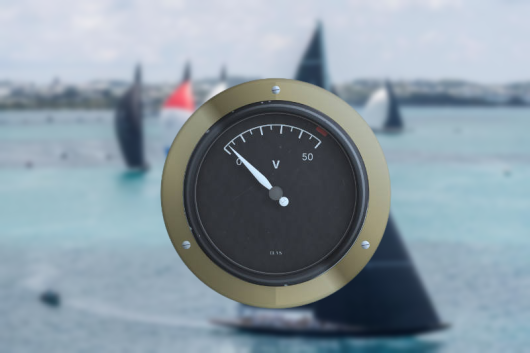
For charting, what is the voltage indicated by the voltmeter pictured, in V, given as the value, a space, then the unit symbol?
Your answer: 2.5 V
